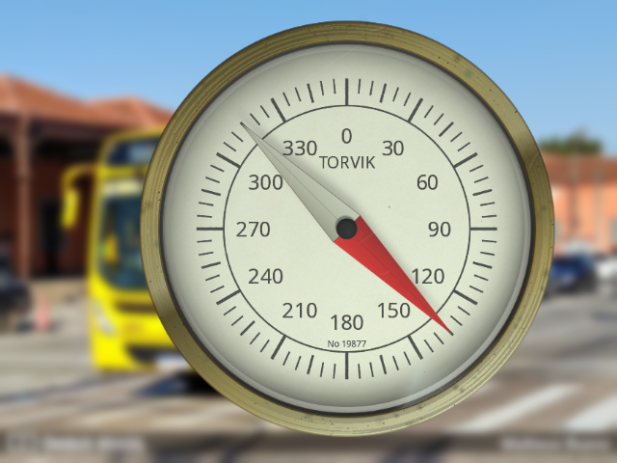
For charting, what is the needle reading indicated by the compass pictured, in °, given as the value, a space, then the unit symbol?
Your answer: 135 °
